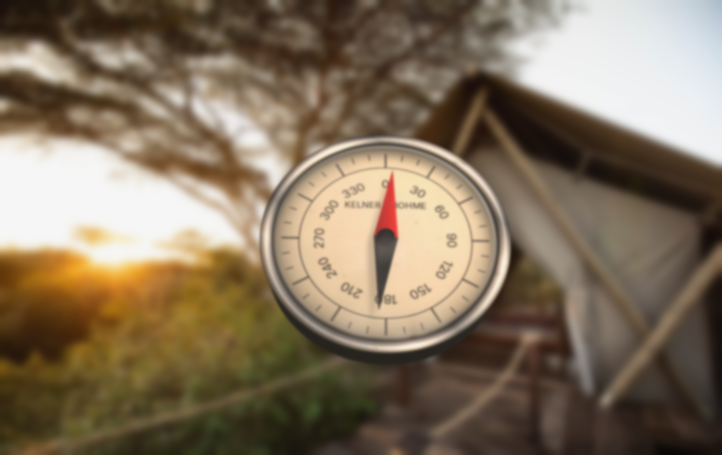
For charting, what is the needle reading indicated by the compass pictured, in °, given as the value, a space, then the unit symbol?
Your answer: 5 °
